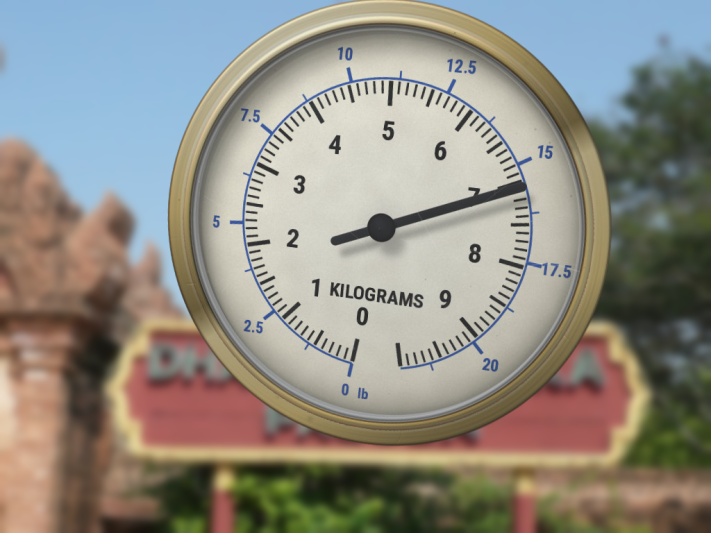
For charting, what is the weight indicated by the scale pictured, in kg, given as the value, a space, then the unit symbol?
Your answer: 7.05 kg
